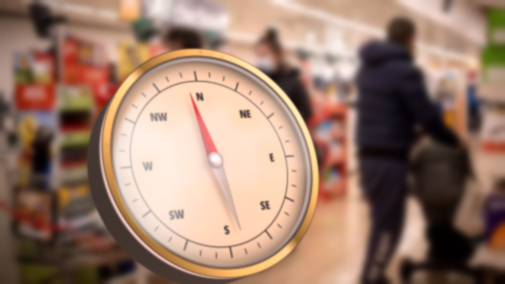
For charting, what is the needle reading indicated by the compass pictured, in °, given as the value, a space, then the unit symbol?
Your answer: 350 °
